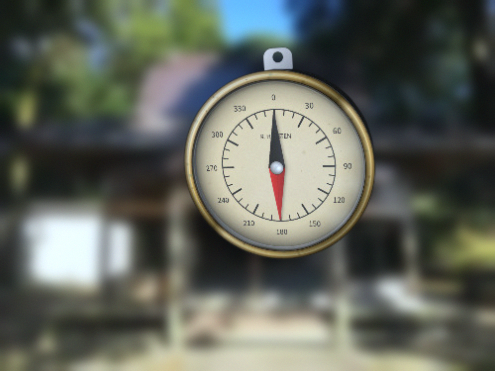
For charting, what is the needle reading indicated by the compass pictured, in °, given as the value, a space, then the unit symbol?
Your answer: 180 °
